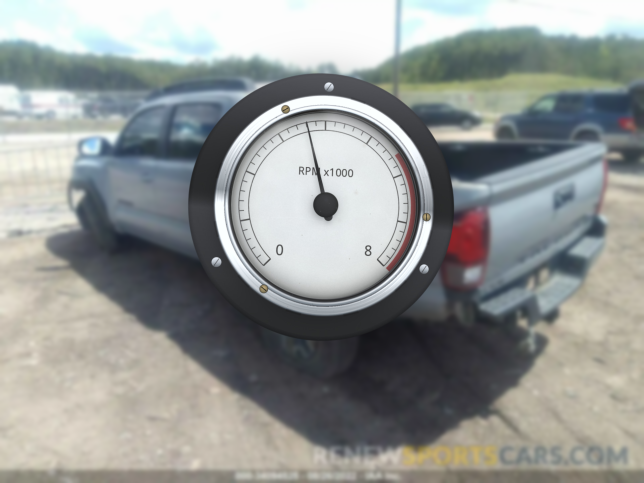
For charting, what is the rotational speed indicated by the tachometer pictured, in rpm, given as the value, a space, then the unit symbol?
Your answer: 3600 rpm
